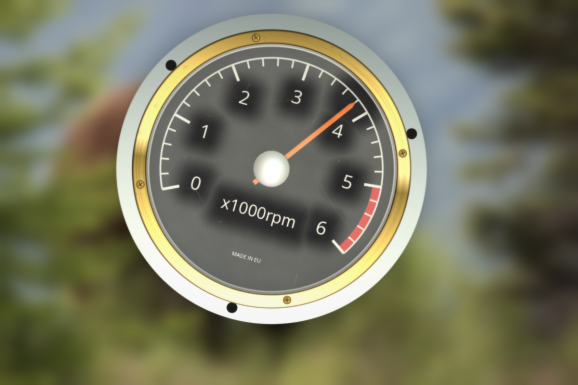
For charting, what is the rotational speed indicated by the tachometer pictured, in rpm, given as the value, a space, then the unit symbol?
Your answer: 3800 rpm
